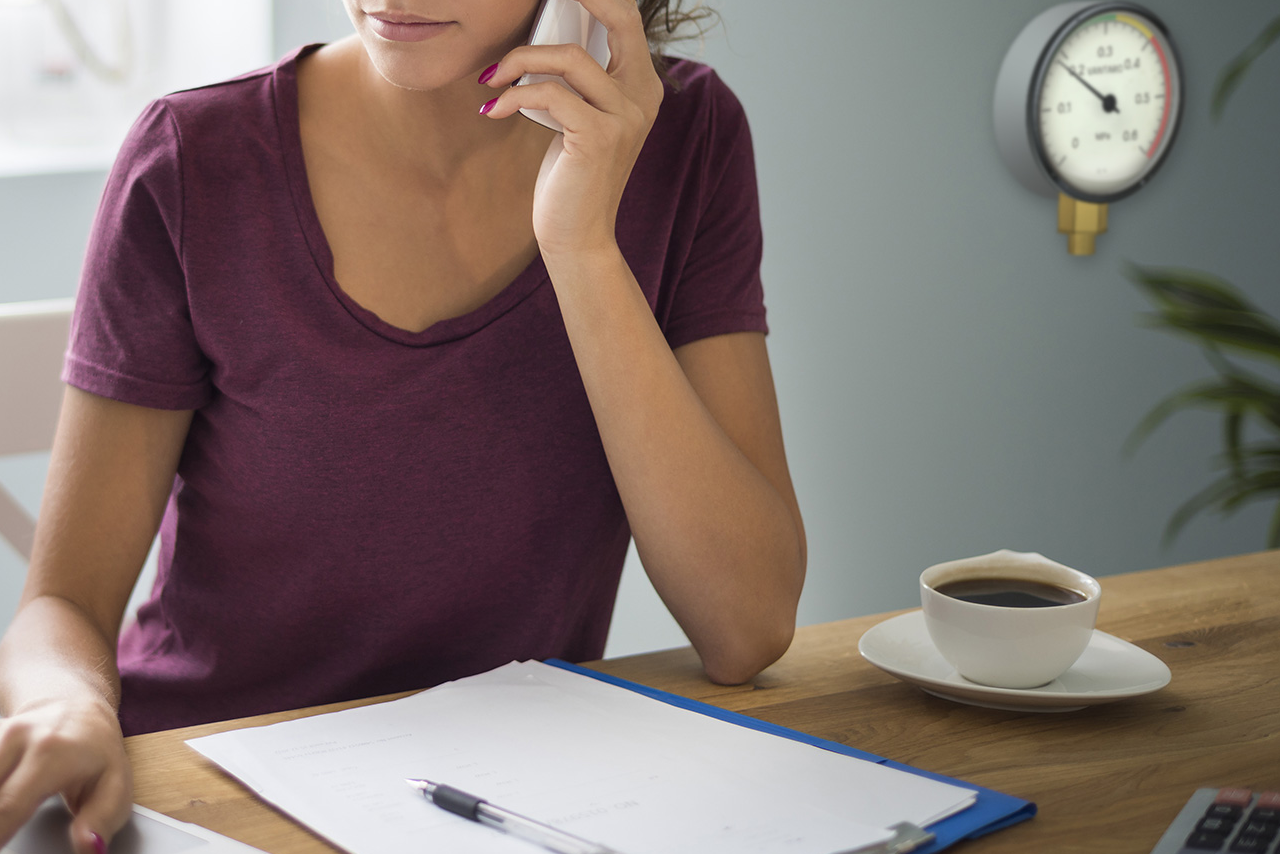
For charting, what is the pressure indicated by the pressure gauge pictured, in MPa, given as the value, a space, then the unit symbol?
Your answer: 0.18 MPa
